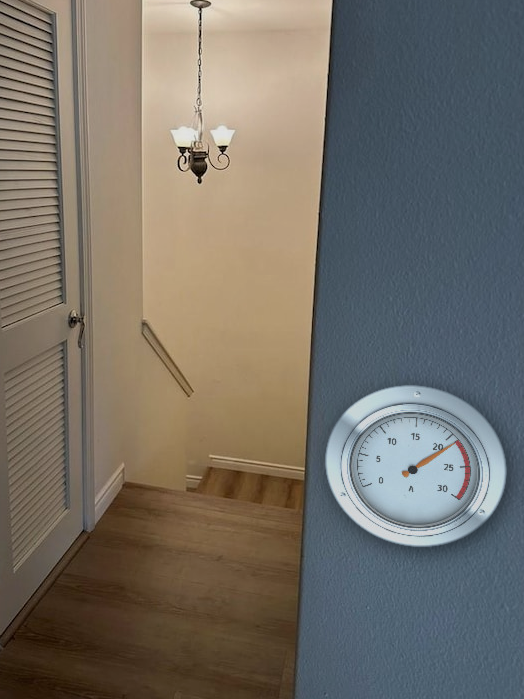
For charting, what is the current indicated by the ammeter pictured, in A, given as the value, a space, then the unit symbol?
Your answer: 21 A
